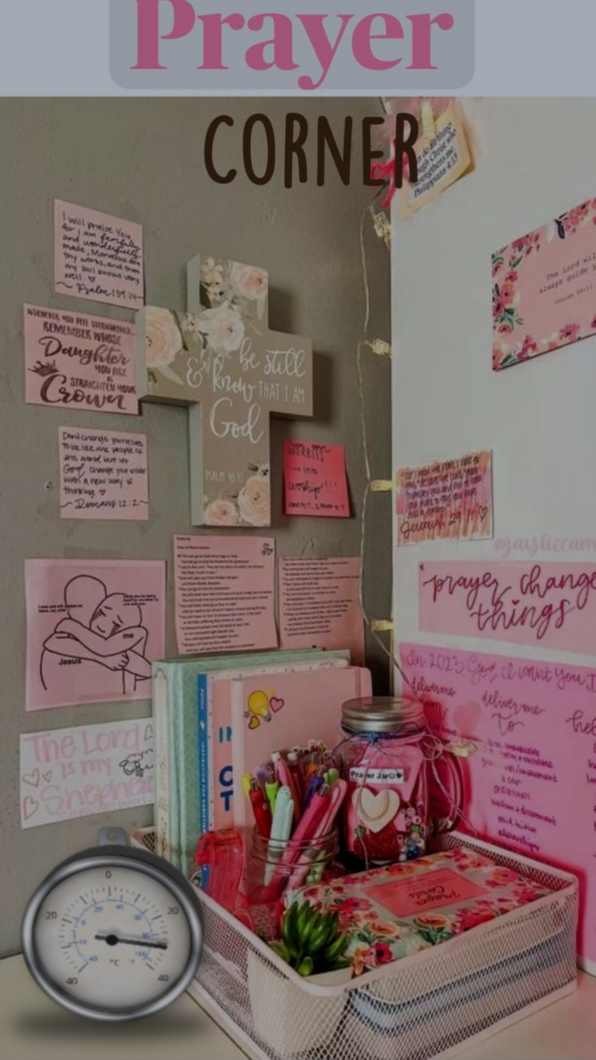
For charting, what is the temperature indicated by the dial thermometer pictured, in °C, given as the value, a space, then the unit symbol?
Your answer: 30 °C
